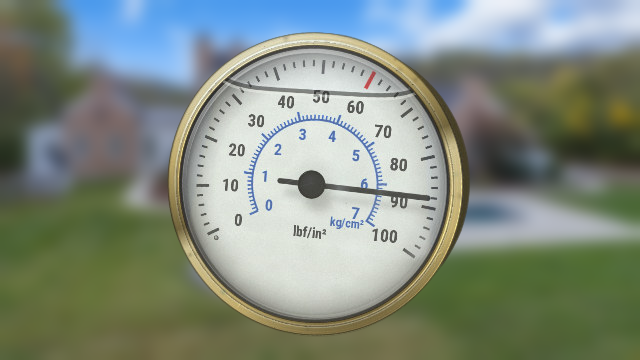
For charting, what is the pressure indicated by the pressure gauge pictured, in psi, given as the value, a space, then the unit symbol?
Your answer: 88 psi
